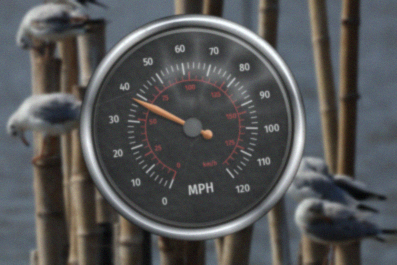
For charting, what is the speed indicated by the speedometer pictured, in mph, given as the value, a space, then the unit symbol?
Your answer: 38 mph
